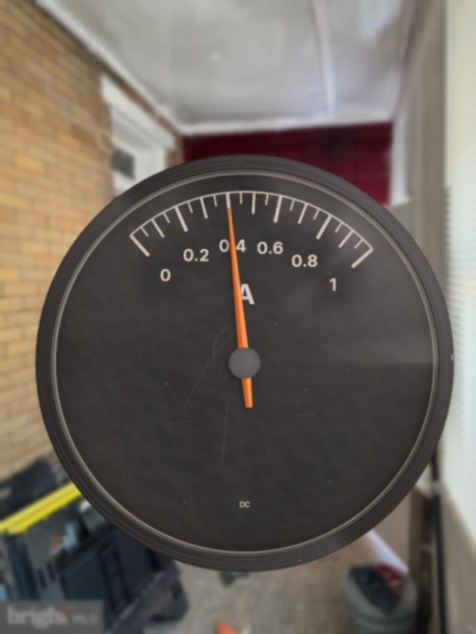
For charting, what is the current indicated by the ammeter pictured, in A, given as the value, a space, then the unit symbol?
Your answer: 0.4 A
